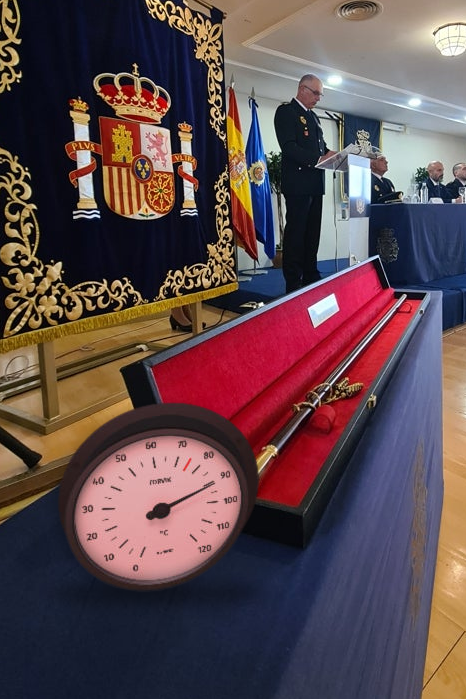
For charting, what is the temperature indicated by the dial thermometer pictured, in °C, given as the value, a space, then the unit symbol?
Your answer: 90 °C
